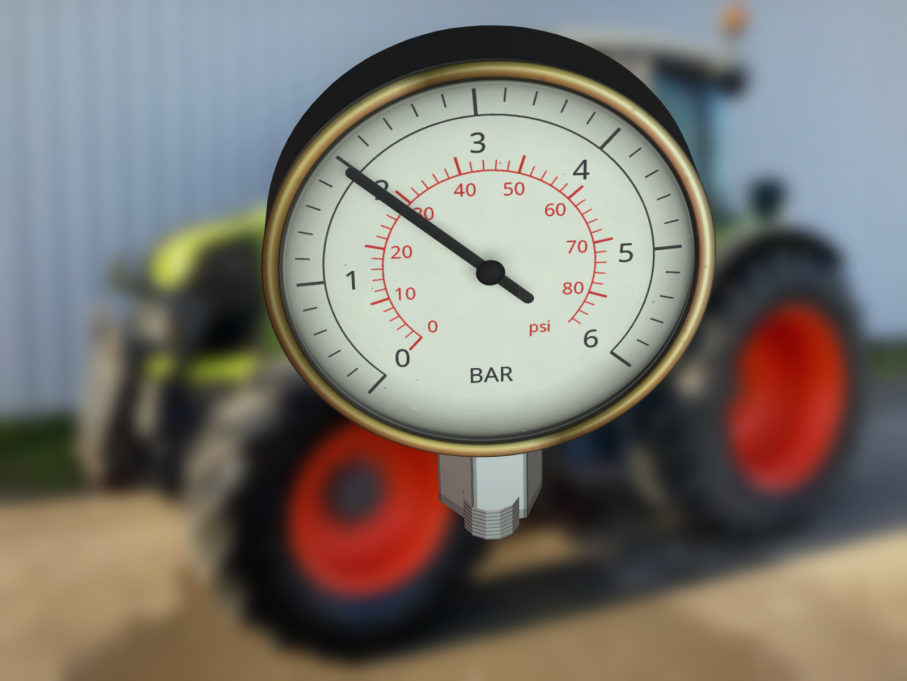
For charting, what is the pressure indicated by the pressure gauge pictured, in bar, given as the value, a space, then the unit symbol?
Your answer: 2 bar
